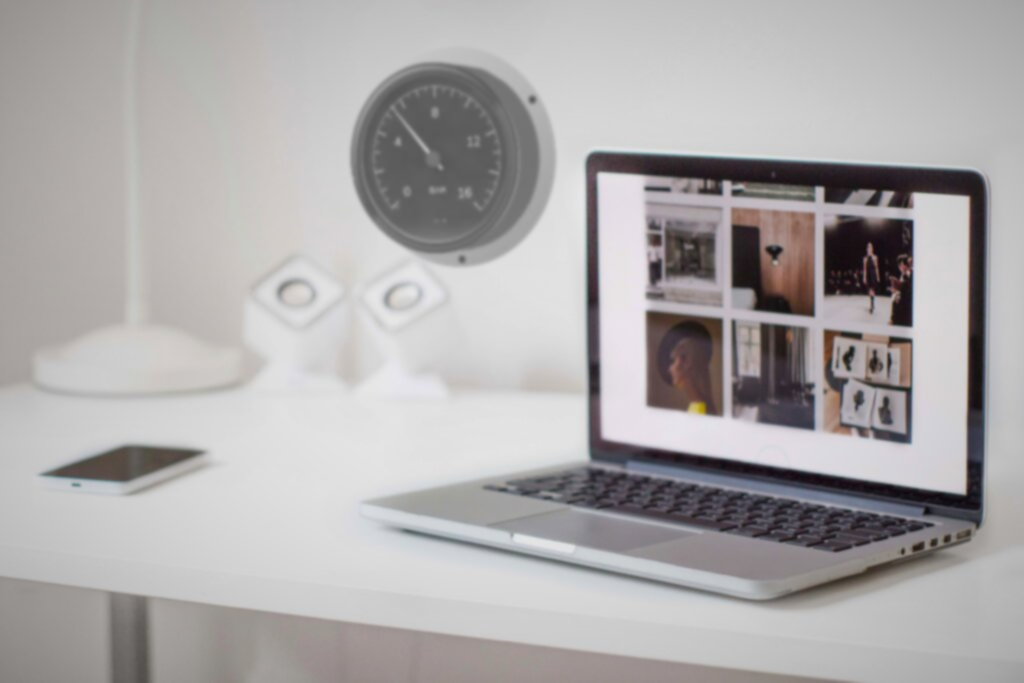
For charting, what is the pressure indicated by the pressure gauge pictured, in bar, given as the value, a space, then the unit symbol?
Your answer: 5.5 bar
